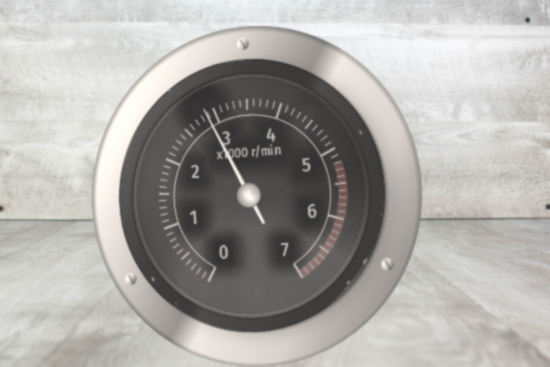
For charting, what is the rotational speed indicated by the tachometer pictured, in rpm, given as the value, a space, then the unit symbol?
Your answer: 2900 rpm
